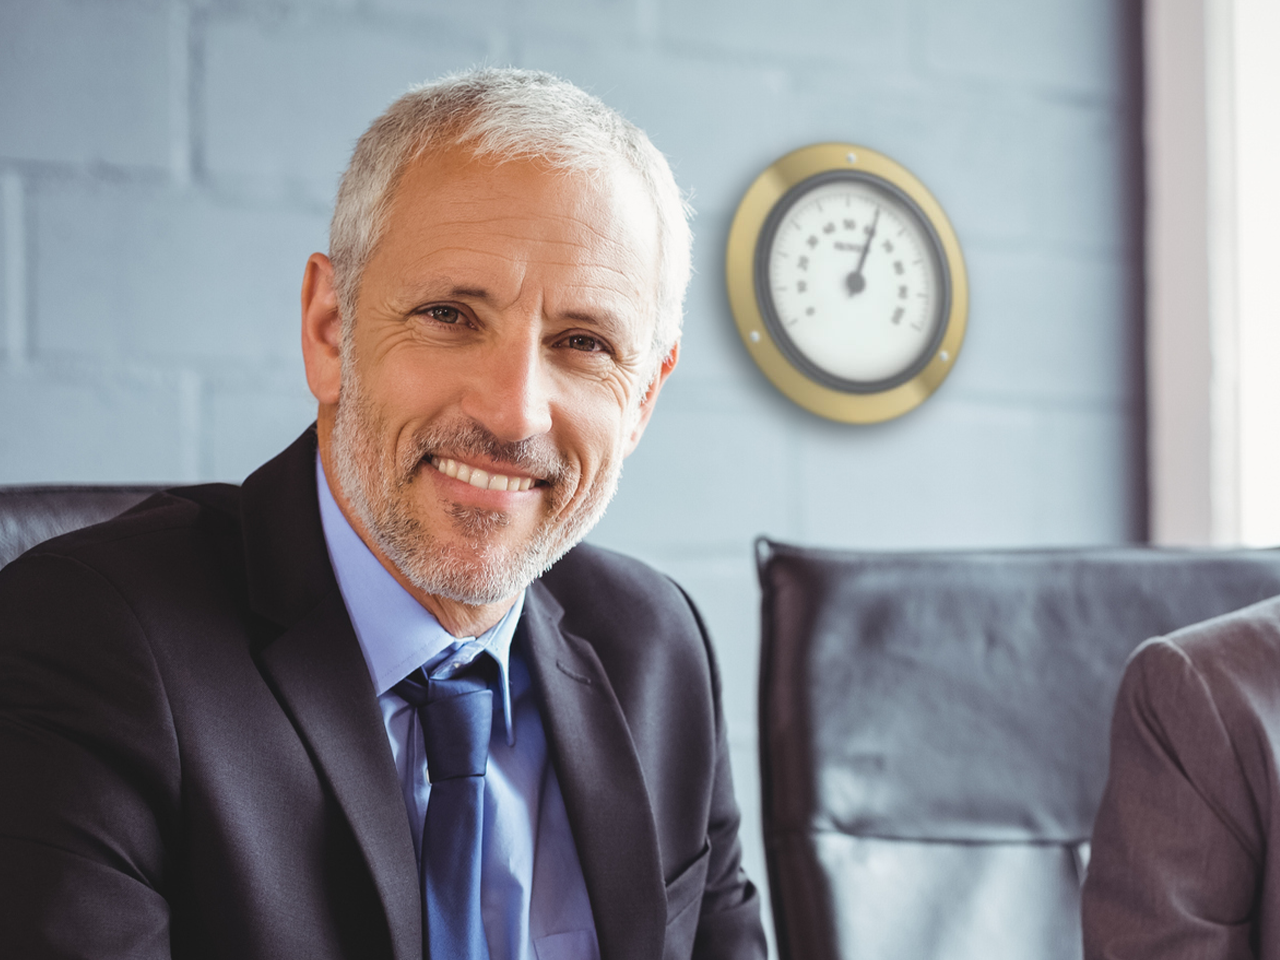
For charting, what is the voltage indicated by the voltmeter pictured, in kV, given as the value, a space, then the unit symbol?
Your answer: 60 kV
